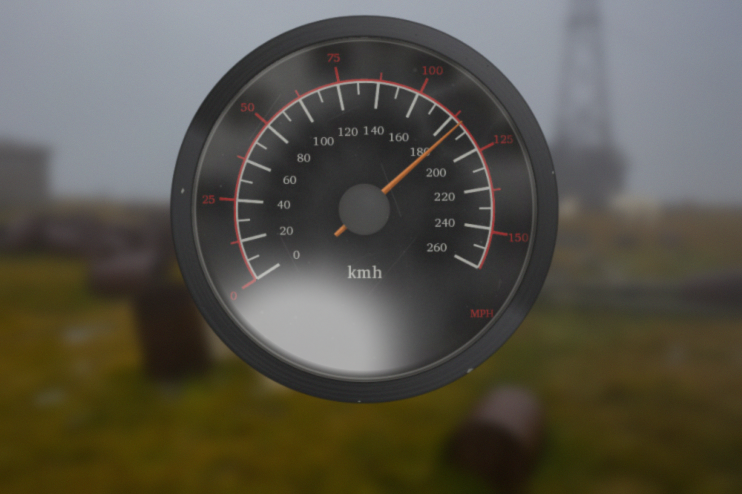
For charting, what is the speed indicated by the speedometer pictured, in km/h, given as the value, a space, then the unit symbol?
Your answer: 185 km/h
